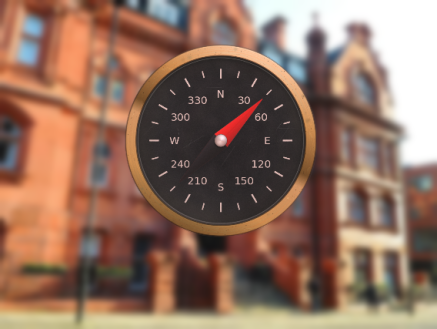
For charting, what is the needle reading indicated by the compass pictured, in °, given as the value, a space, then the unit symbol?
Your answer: 45 °
